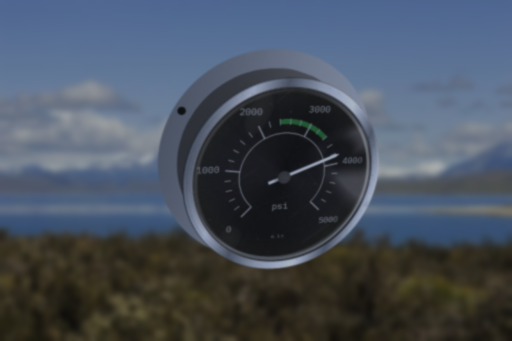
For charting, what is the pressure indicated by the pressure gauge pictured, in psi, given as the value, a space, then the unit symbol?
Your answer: 3800 psi
